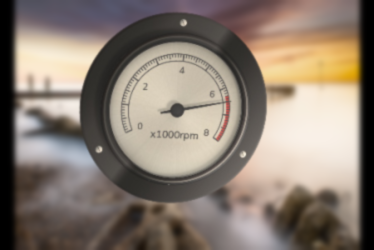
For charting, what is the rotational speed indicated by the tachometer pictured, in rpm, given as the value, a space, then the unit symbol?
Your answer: 6500 rpm
